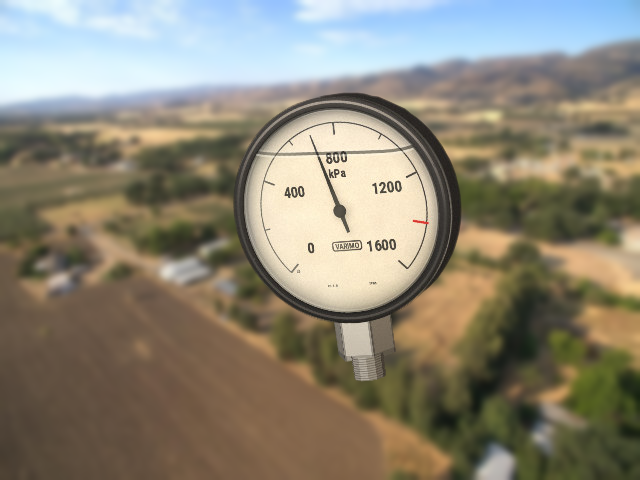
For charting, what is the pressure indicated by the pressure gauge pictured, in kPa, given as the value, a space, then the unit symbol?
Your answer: 700 kPa
